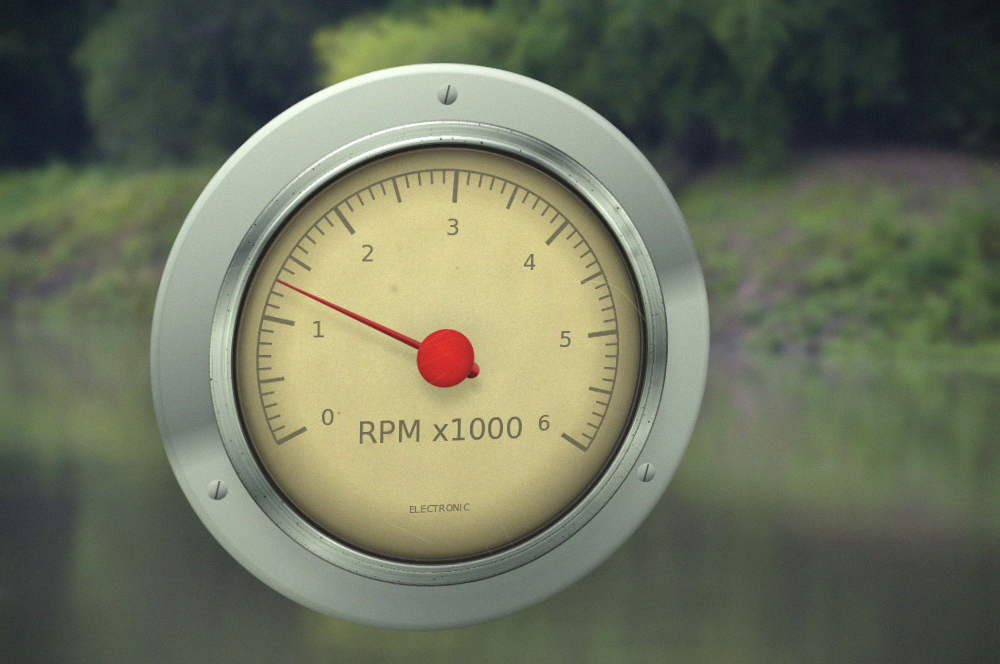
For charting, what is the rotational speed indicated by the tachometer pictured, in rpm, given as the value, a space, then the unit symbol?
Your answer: 1300 rpm
